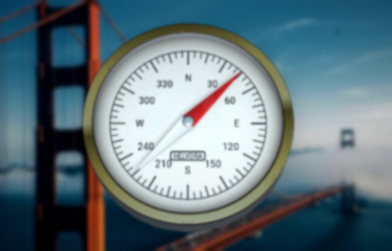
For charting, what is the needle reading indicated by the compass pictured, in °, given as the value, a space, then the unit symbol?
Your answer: 45 °
